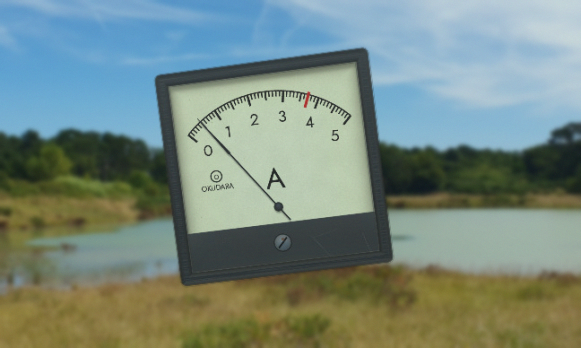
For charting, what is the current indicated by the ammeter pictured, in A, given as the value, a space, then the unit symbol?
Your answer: 0.5 A
